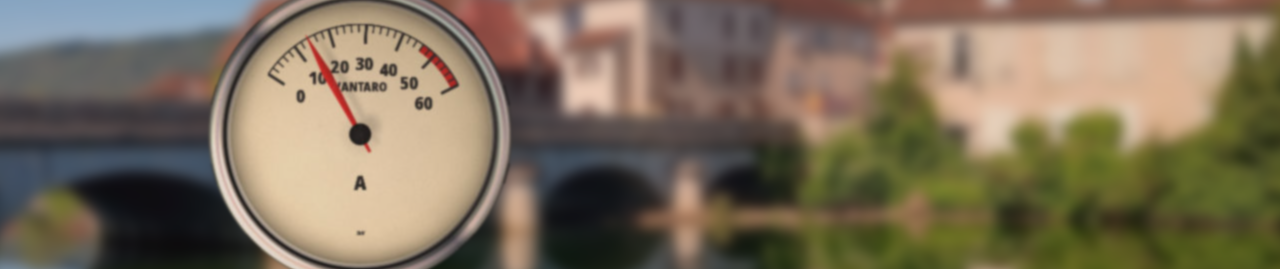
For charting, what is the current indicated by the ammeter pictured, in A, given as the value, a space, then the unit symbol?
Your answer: 14 A
